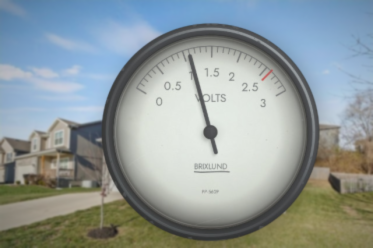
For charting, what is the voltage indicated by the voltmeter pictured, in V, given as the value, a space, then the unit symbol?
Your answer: 1.1 V
